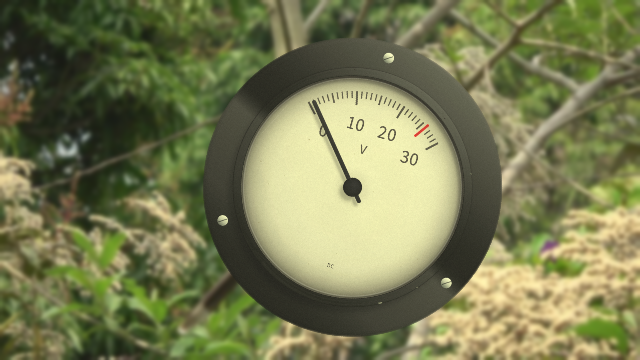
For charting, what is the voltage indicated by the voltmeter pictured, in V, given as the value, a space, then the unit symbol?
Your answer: 1 V
